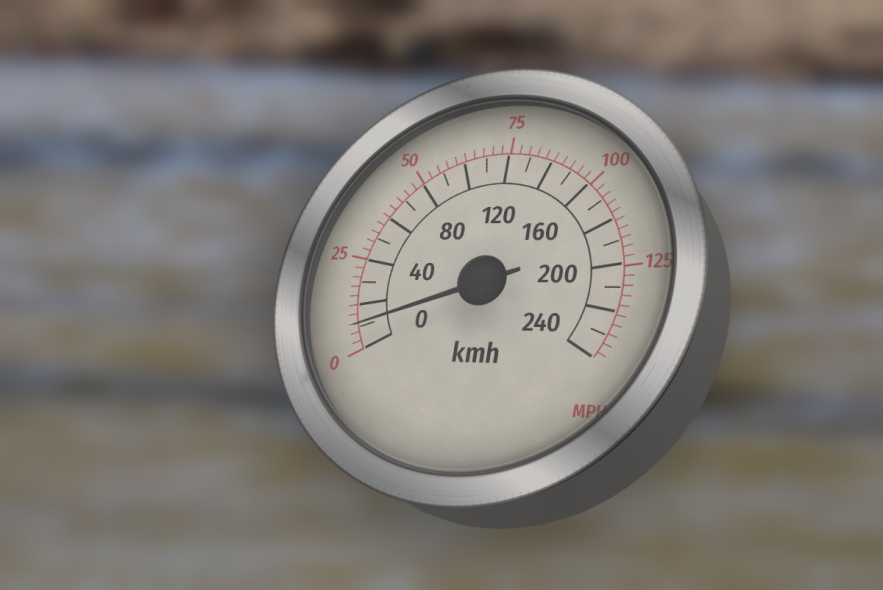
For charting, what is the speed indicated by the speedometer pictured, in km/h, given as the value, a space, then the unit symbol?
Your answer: 10 km/h
